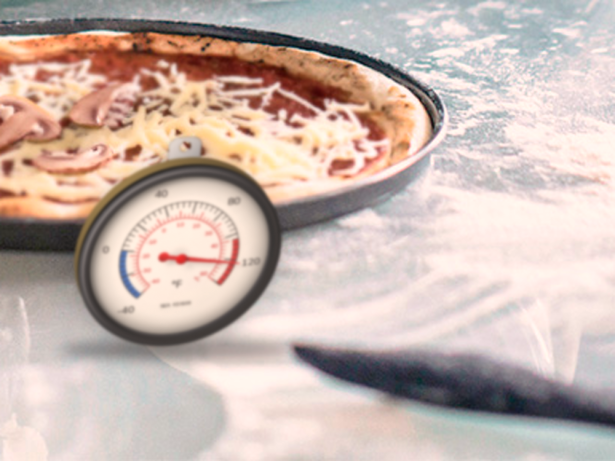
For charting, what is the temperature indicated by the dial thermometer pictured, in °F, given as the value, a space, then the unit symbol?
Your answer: 120 °F
